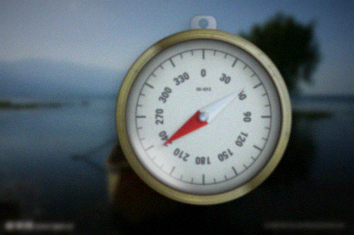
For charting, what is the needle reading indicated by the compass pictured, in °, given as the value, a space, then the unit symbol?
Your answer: 235 °
